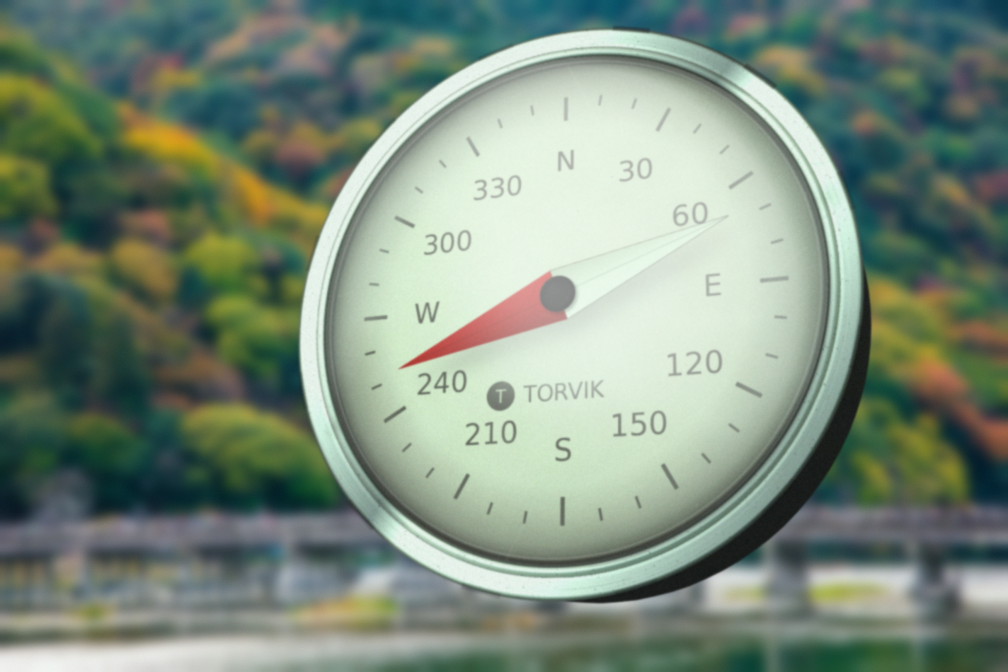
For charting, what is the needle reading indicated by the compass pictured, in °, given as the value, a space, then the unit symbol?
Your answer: 250 °
